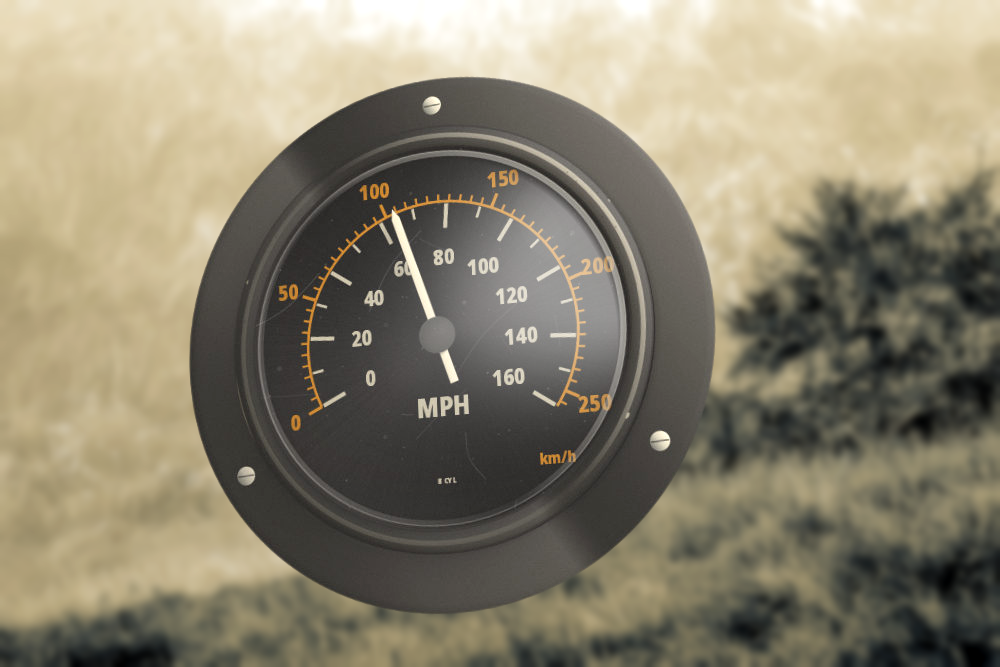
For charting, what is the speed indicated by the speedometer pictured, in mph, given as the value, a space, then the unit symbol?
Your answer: 65 mph
